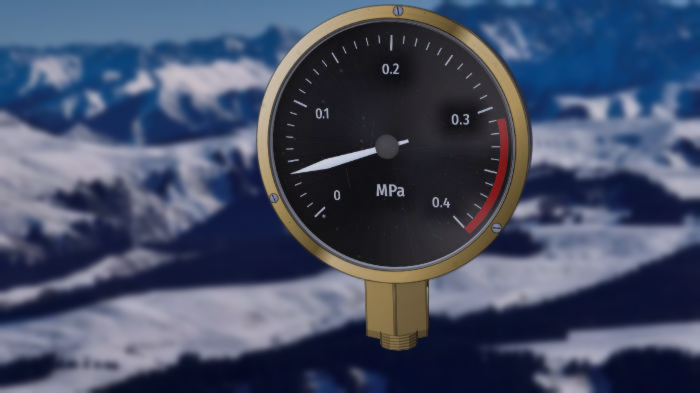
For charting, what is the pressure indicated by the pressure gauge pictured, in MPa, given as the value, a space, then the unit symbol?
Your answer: 0.04 MPa
